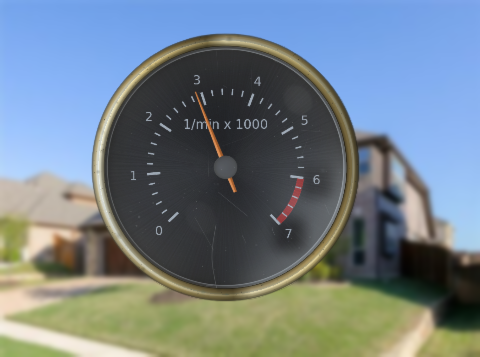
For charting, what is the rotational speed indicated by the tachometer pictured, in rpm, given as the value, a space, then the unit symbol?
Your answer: 2900 rpm
